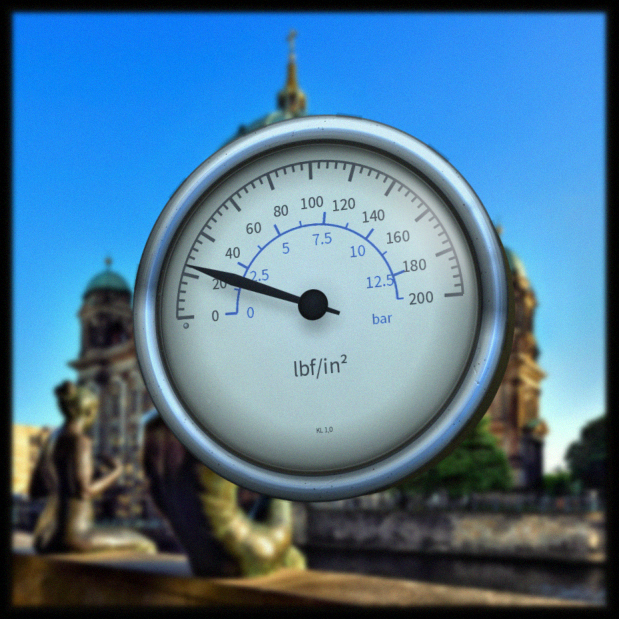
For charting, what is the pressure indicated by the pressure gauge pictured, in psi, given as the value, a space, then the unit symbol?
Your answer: 24 psi
